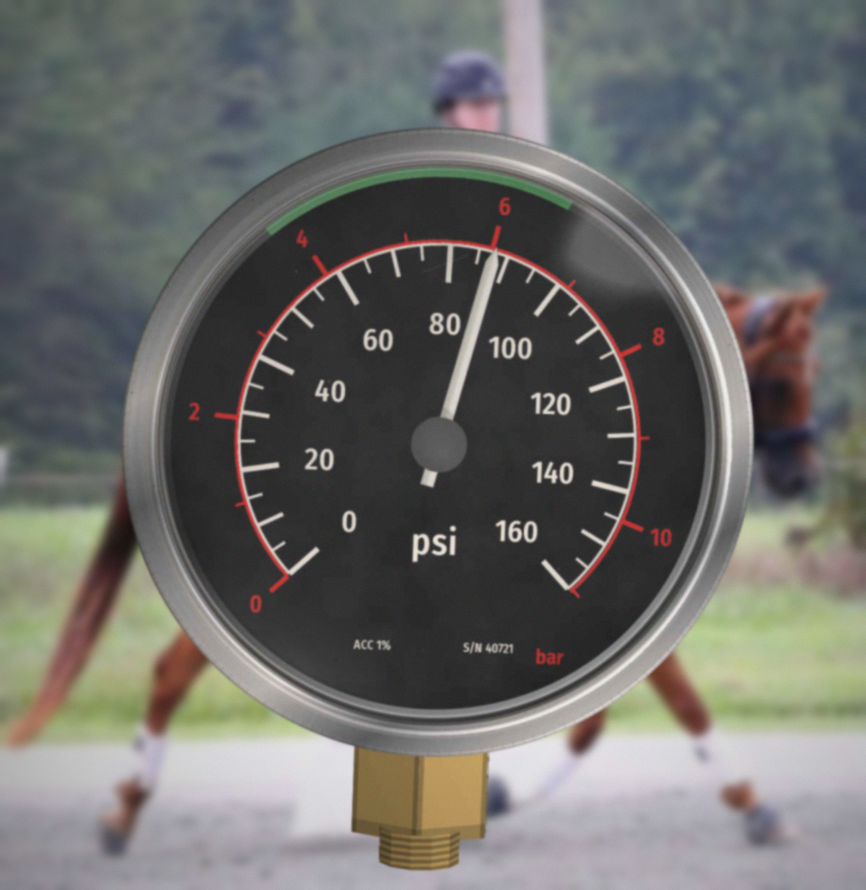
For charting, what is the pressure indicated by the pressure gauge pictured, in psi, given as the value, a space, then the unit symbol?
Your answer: 87.5 psi
